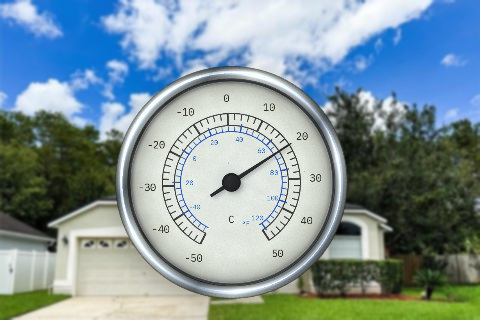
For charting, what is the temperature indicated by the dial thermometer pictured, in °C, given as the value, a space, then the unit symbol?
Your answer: 20 °C
